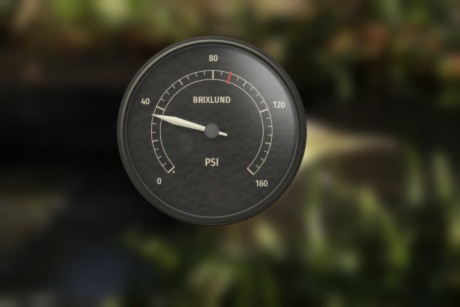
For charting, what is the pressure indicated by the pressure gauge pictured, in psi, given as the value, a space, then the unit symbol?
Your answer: 35 psi
